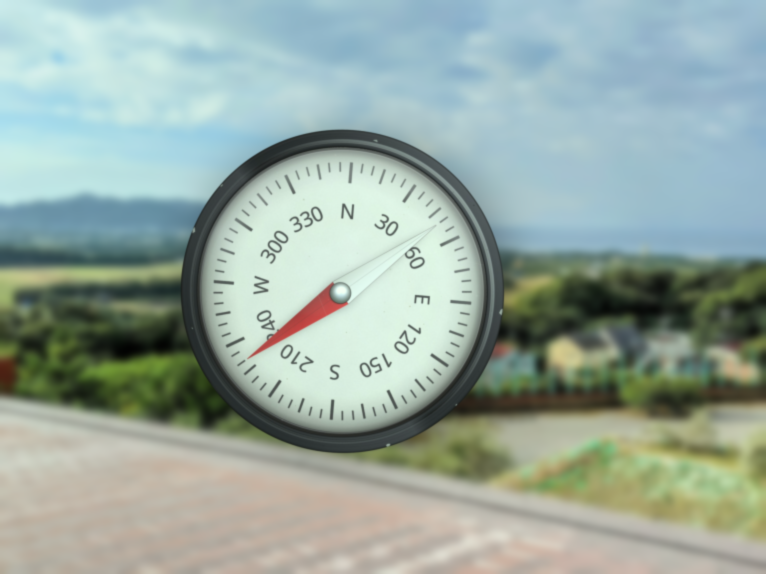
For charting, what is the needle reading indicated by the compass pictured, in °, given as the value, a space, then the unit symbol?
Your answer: 230 °
